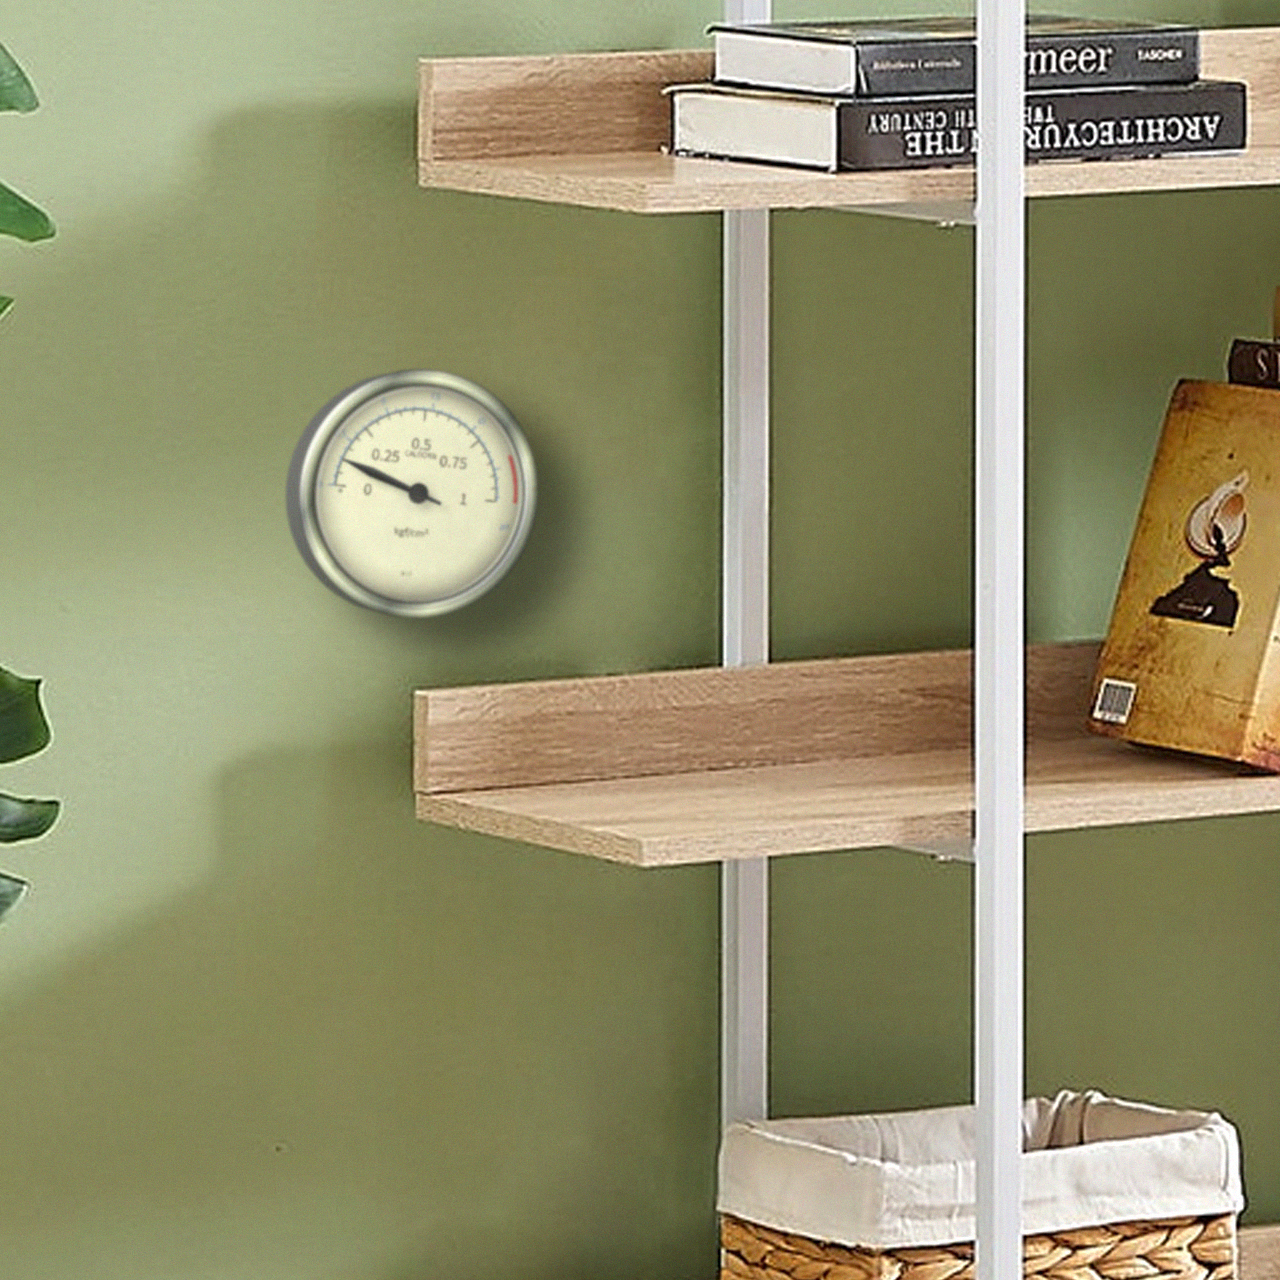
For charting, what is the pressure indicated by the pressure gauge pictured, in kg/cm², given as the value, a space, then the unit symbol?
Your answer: 0.1 kg/cm²
